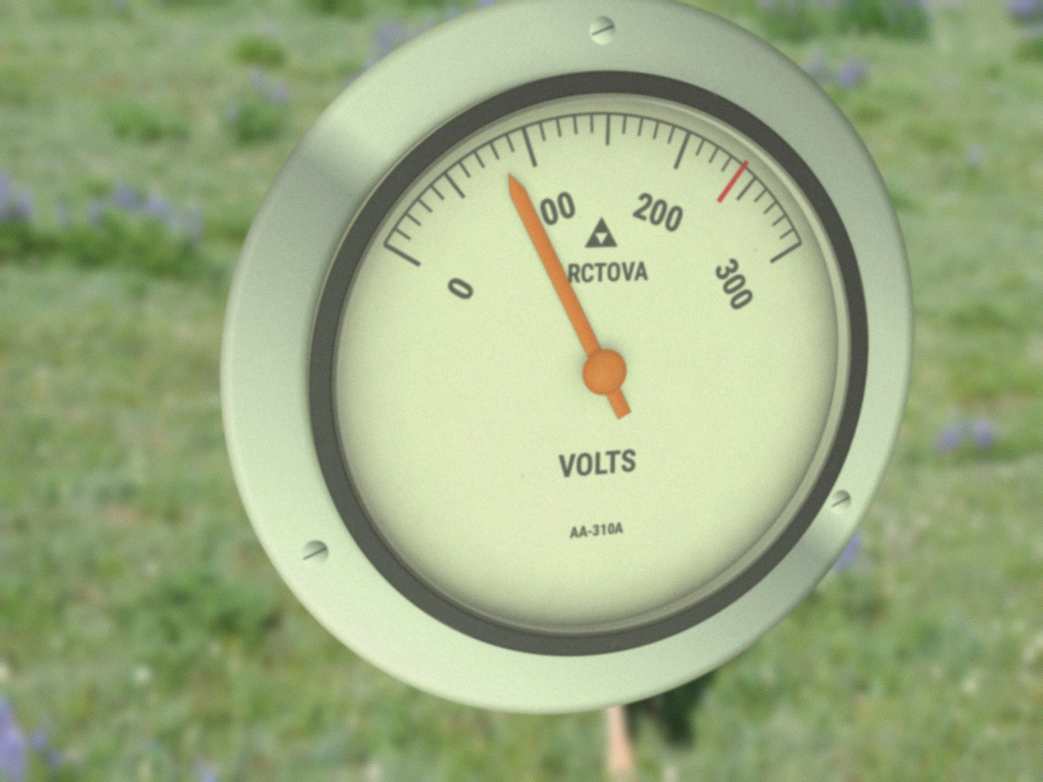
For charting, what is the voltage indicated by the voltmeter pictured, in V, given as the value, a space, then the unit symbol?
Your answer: 80 V
